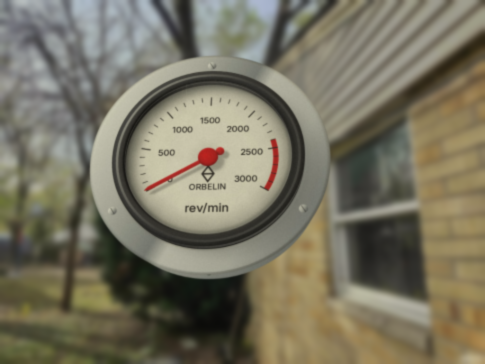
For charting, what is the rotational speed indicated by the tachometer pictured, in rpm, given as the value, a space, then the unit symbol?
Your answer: 0 rpm
